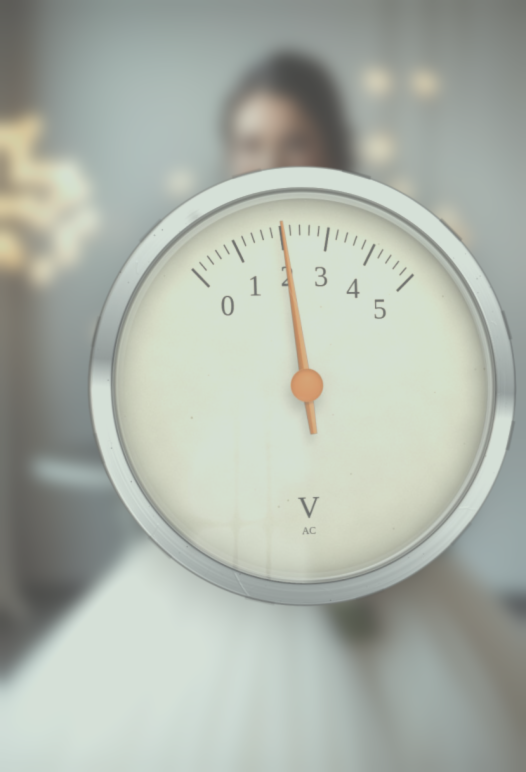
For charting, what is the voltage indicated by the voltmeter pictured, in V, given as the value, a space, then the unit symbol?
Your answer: 2 V
